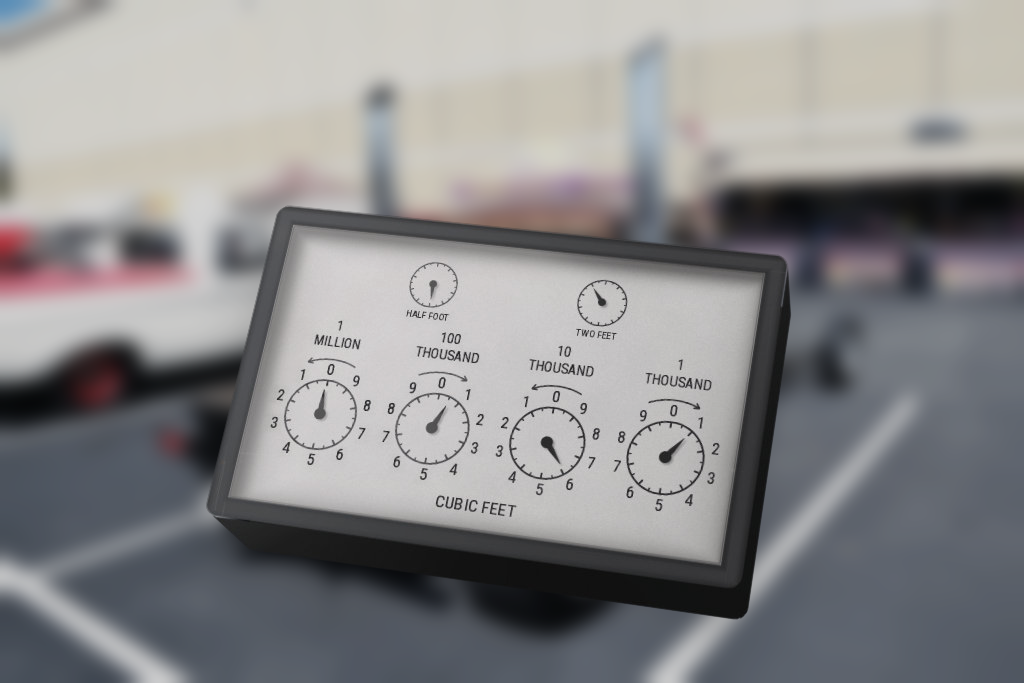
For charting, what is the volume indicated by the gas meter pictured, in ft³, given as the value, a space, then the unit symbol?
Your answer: 6100 ft³
